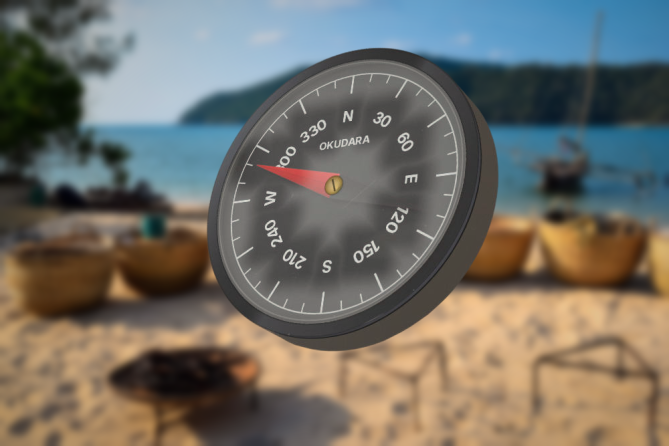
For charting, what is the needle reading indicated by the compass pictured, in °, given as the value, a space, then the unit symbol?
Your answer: 290 °
